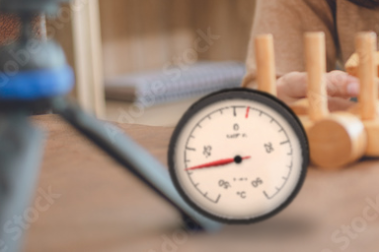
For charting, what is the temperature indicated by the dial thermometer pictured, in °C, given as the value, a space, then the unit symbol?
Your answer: -32.5 °C
